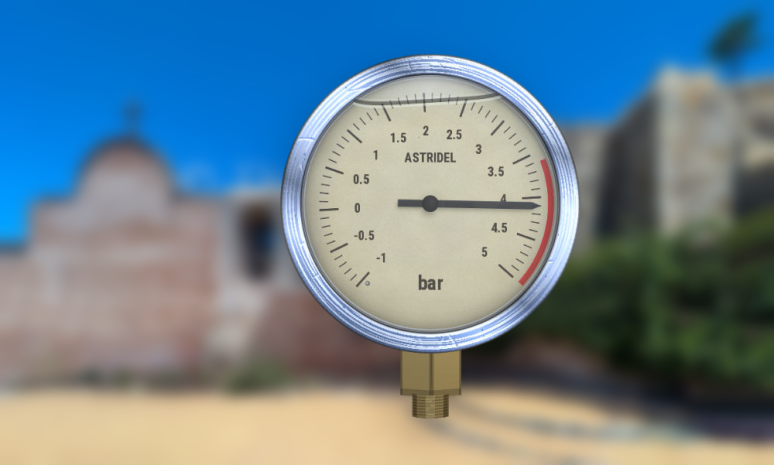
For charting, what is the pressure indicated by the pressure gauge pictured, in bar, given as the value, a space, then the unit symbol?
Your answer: 4.1 bar
